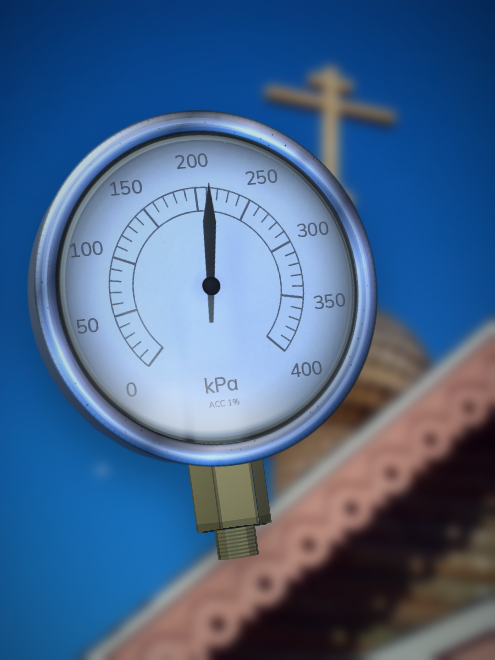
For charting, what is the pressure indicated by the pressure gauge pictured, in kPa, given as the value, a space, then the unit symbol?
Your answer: 210 kPa
